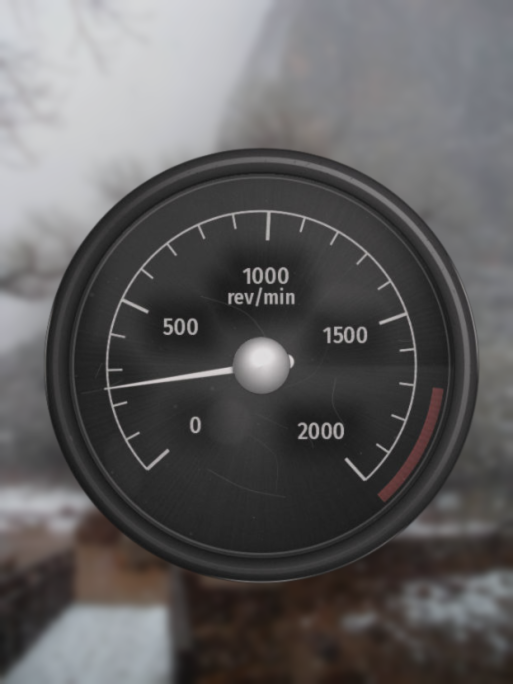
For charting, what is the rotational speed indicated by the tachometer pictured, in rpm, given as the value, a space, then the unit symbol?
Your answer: 250 rpm
